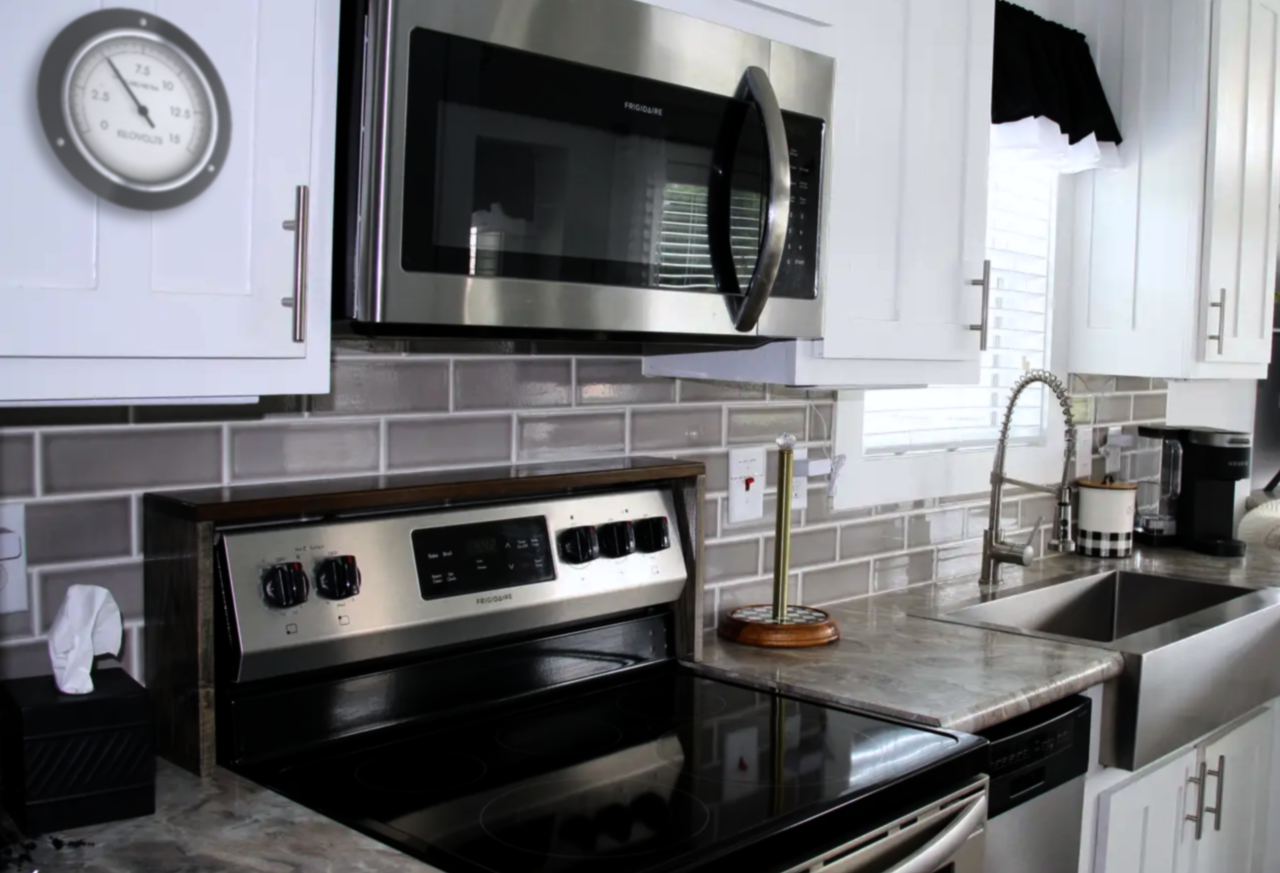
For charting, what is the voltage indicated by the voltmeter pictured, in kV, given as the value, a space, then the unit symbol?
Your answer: 5 kV
